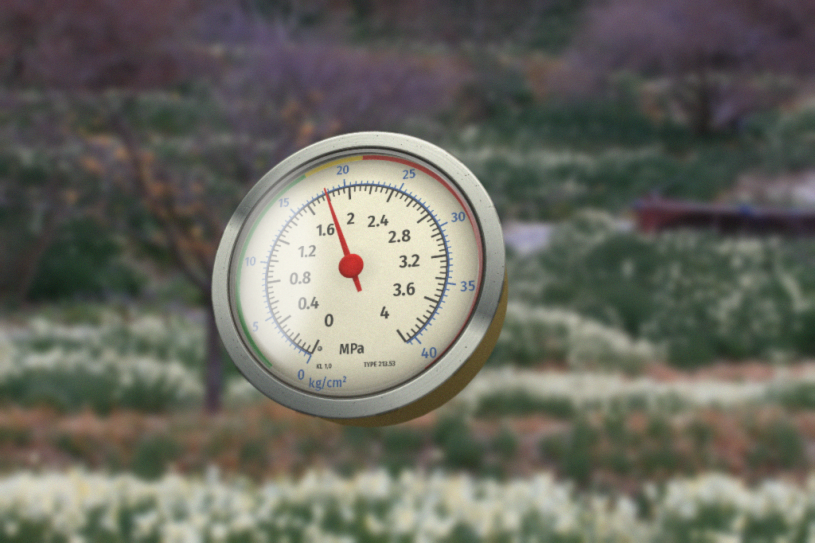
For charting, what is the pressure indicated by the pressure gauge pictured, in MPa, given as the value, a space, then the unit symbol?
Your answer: 1.8 MPa
